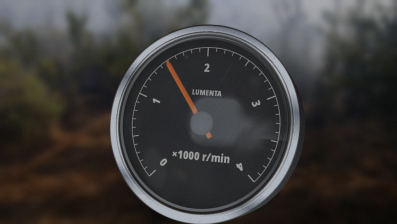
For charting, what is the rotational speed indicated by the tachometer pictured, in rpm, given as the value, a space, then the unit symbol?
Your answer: 1500 rpm
